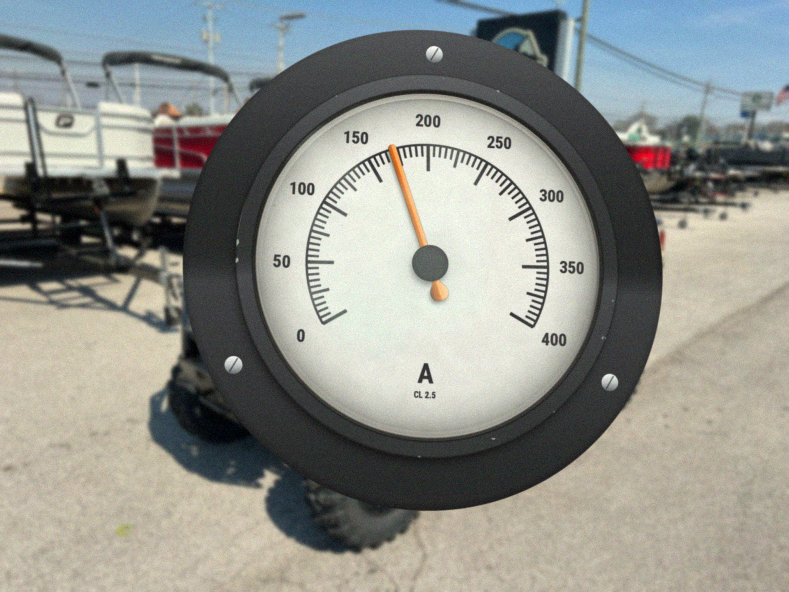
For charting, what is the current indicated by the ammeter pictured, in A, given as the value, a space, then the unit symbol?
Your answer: 170 A
